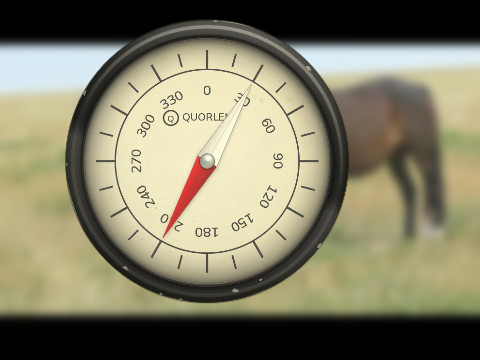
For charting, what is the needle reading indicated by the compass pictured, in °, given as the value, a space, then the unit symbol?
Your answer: 210 °
